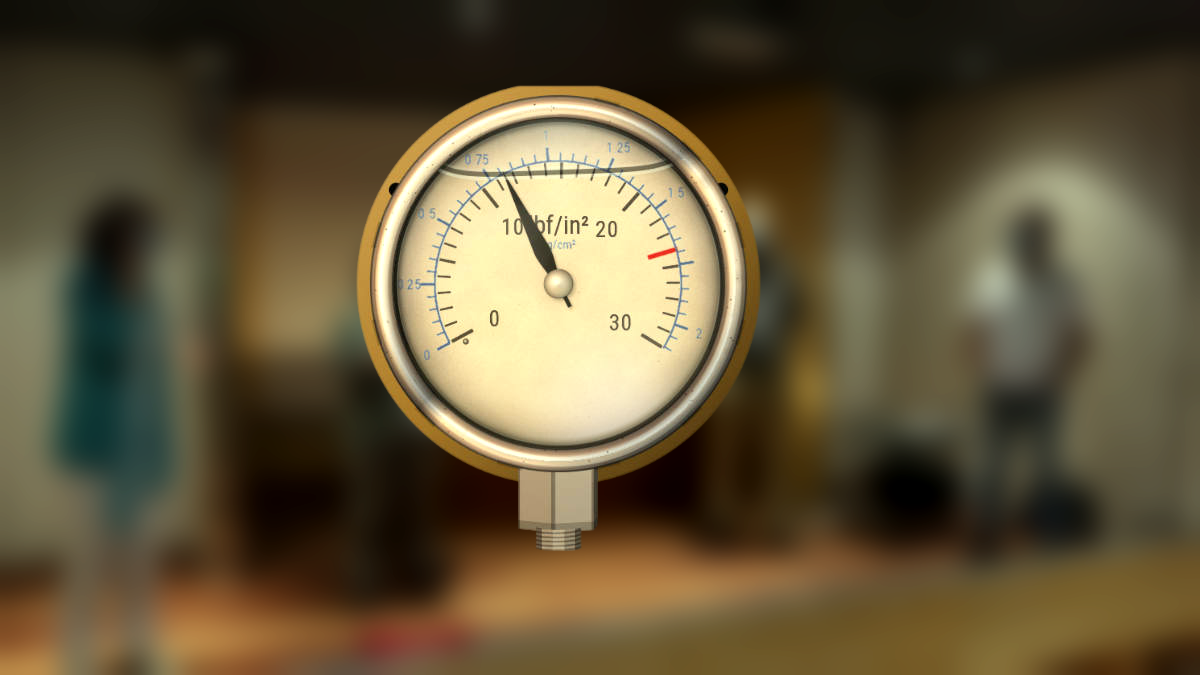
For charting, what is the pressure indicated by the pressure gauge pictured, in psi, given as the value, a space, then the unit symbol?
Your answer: 11.5 psi
